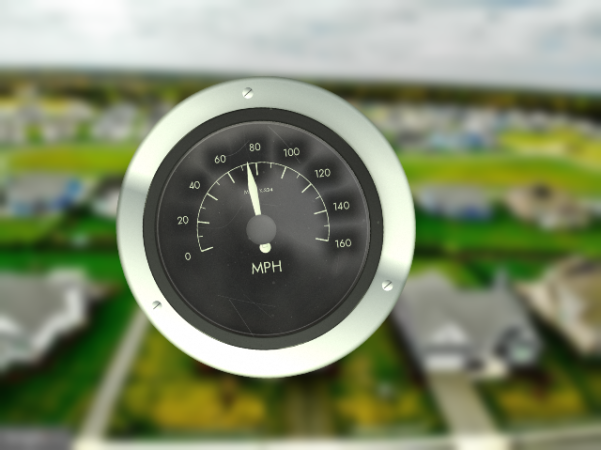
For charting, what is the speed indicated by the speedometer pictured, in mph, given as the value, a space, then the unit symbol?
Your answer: 75 mph
